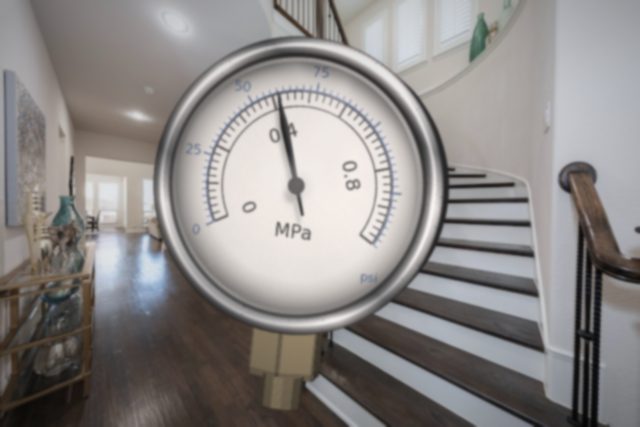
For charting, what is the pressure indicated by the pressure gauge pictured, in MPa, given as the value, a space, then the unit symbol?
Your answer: 0.42 MPa
